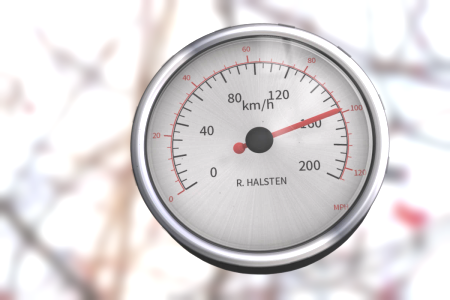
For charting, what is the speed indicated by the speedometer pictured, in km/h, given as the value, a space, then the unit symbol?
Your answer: 160 km/h
